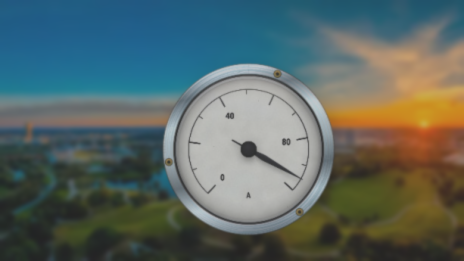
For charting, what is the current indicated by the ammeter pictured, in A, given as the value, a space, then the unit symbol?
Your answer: 95 A
